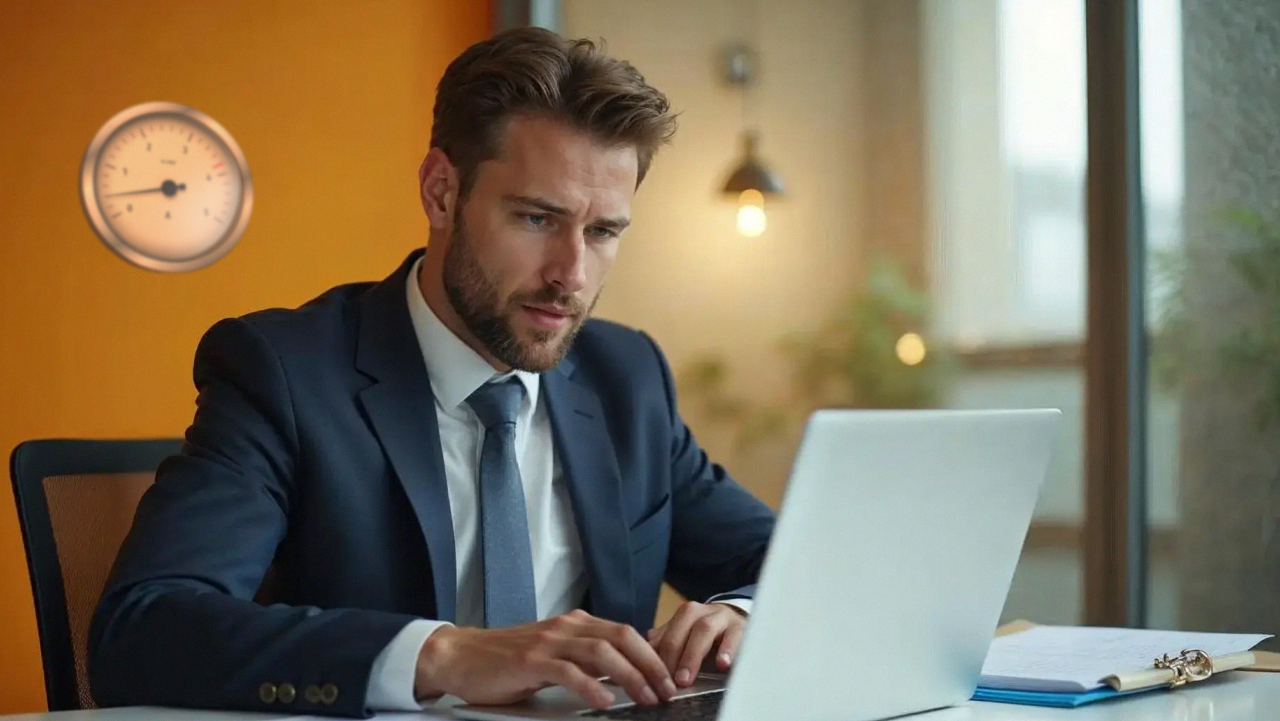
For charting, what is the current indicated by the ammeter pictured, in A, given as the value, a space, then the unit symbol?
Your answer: 0.4 A
